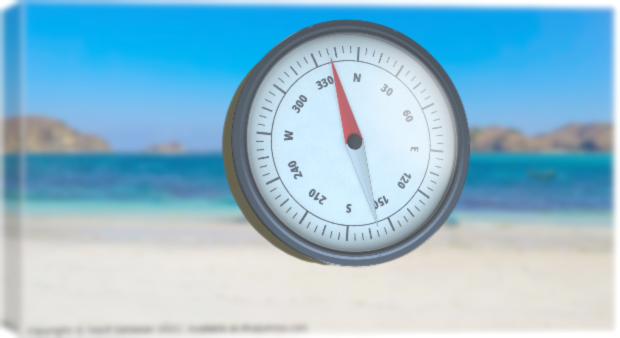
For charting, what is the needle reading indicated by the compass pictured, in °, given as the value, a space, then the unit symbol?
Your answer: 340 °
